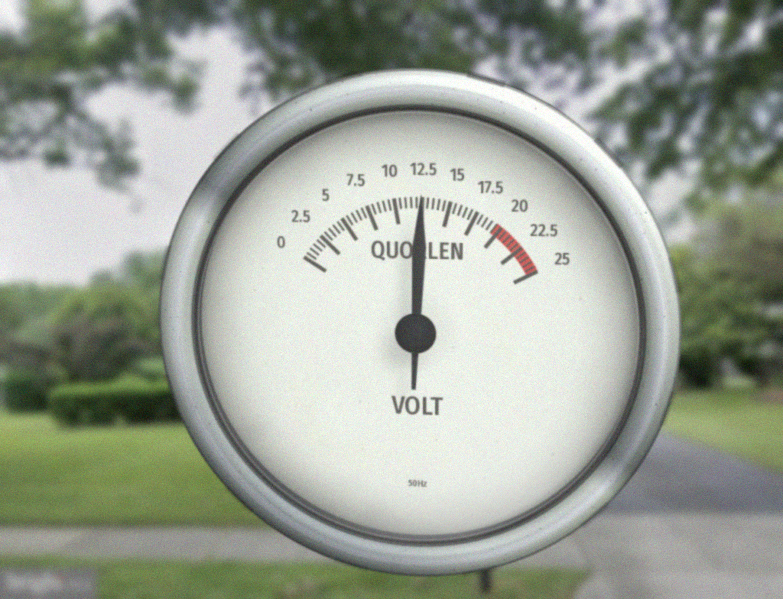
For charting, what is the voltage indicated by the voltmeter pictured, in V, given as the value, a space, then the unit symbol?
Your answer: 12.5 V
